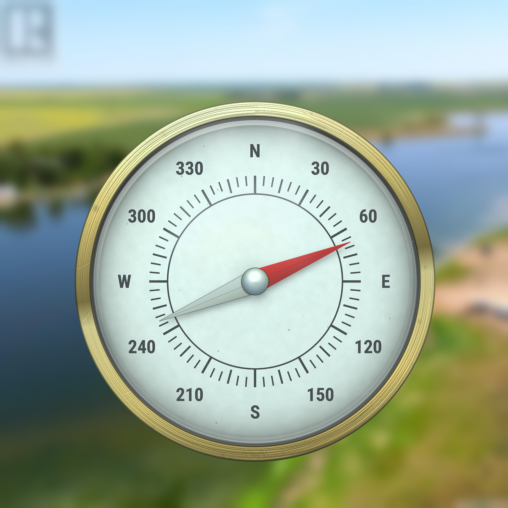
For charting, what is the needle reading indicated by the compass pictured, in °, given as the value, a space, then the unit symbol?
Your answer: 67.5 °
